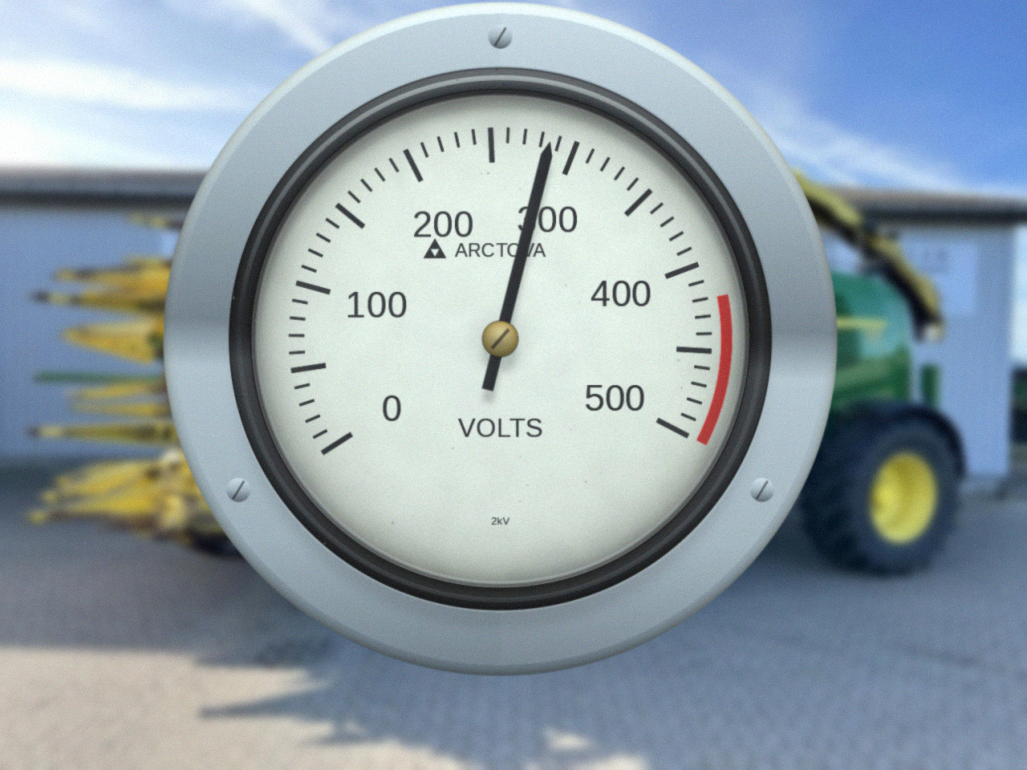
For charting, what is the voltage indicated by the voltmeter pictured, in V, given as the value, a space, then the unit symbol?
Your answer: 285 V
